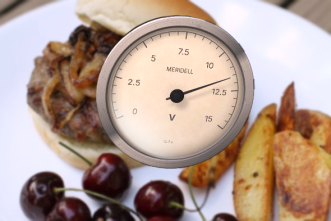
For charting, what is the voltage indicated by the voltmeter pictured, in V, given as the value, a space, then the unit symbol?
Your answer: 11.5 V
